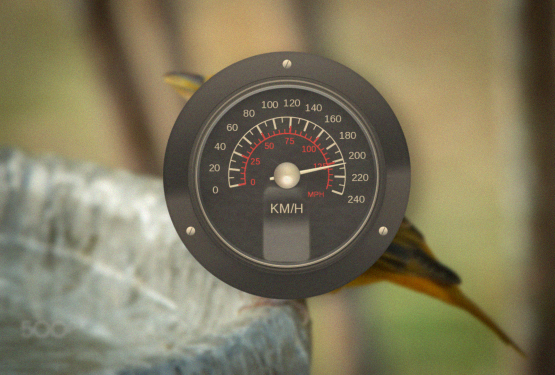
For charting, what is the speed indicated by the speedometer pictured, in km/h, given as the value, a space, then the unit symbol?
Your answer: 205 km/h
